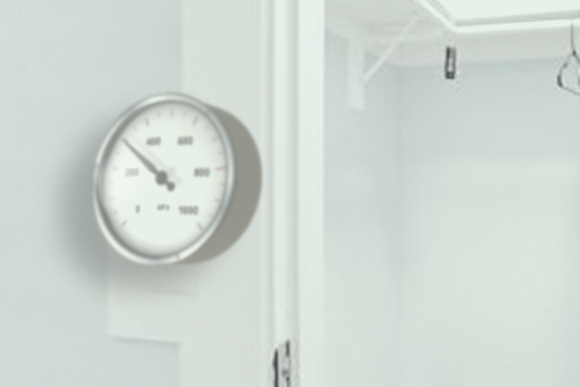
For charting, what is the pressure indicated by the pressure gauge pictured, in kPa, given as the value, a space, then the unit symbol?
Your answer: 300 kPa
